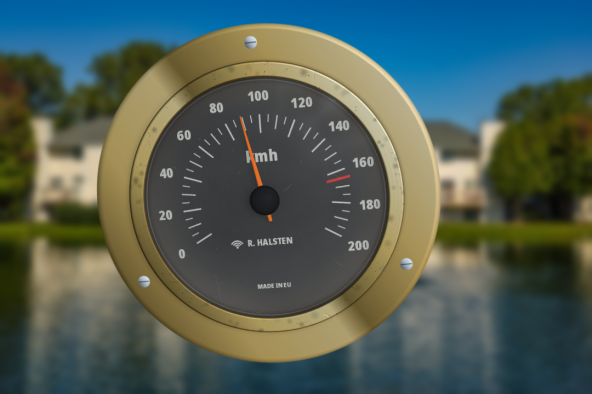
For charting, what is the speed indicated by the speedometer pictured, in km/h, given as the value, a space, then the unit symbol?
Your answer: 90 km/h
